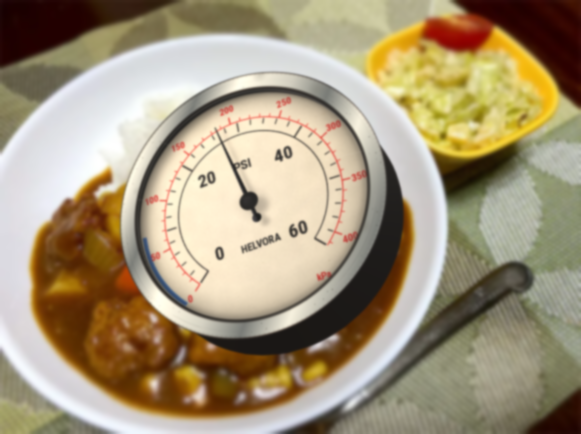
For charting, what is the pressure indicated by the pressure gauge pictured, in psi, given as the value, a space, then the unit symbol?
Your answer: 27 psi
